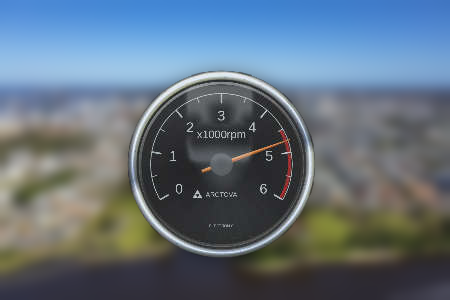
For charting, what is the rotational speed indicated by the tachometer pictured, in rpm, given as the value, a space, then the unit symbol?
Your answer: 4750 rpm
